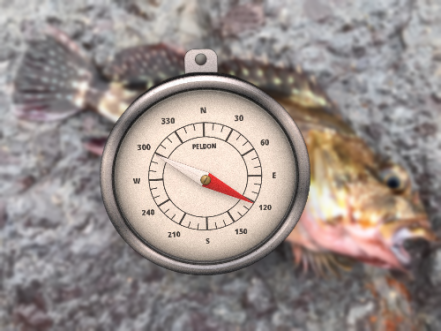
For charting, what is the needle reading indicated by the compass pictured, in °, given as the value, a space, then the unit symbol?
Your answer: 120 °
